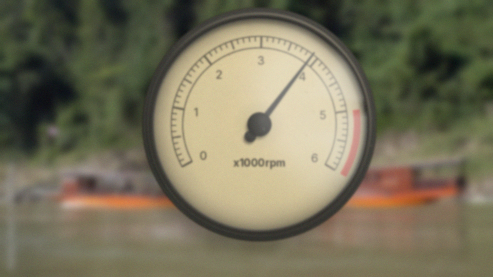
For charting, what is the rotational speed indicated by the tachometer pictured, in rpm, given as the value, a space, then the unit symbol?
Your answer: 3900 rpm
